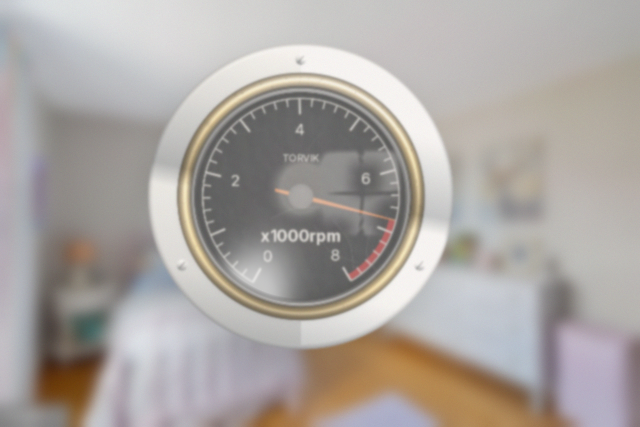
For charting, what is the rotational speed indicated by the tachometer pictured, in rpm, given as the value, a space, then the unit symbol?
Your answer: 6800 rpm
